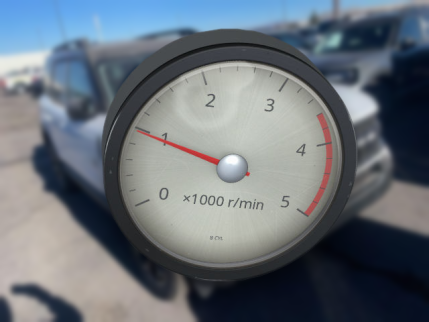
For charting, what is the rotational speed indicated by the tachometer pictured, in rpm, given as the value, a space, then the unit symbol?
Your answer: 1000 rpm
